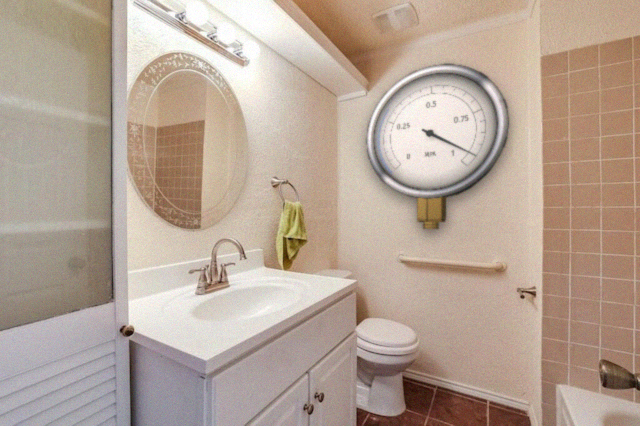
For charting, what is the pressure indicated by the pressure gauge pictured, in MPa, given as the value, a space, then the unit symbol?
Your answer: 0.95 MPa
